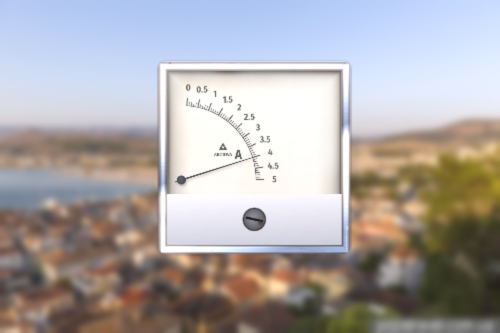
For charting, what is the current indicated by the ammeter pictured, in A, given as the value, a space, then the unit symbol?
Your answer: 4 A
